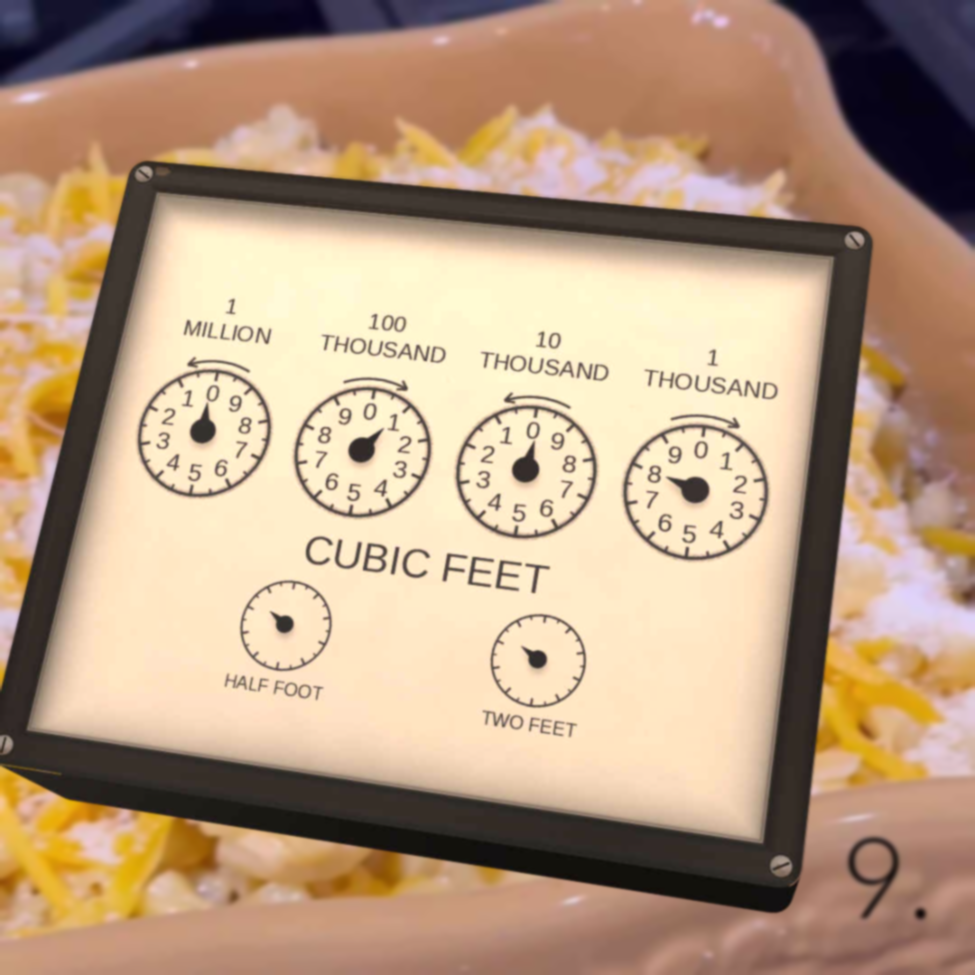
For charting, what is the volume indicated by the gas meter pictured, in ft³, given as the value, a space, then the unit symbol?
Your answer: 9800 ft³
